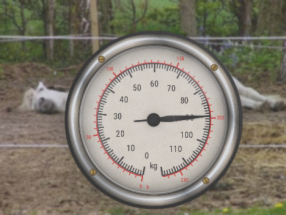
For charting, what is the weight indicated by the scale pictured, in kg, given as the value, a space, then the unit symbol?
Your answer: 90 kg
